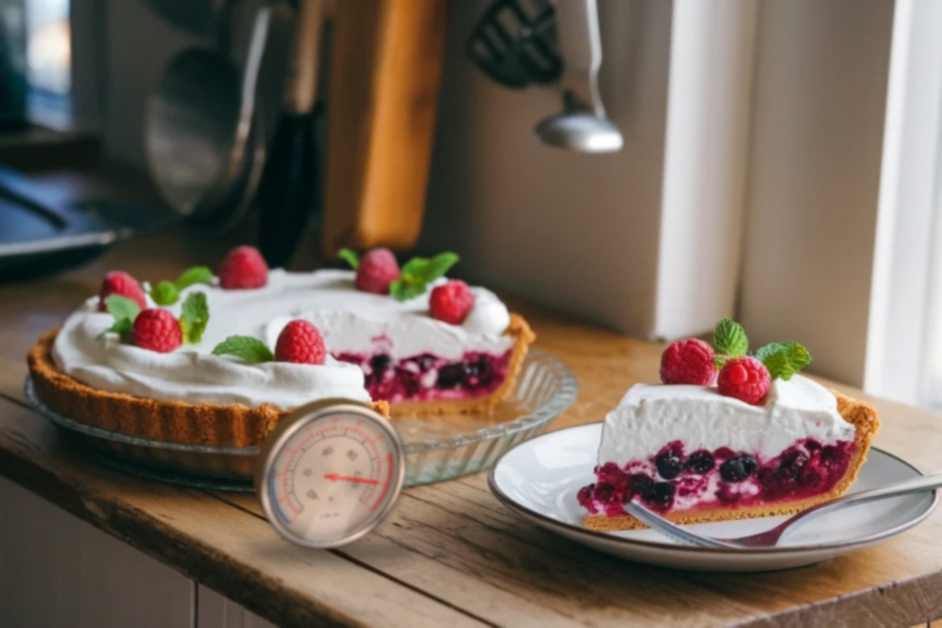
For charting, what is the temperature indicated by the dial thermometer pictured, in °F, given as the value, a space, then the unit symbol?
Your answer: 120 °F
